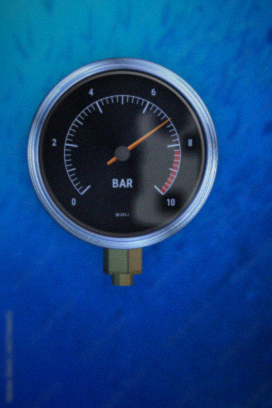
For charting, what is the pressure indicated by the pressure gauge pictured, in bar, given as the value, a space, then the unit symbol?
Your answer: 7 bar
